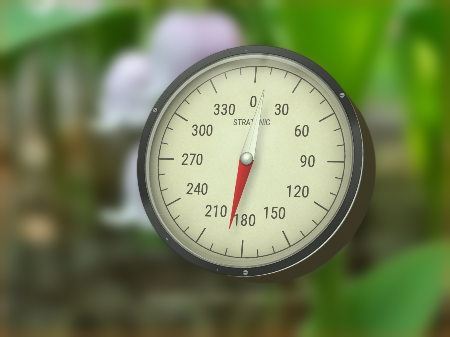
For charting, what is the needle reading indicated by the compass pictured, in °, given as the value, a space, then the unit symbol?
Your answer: 190 °
